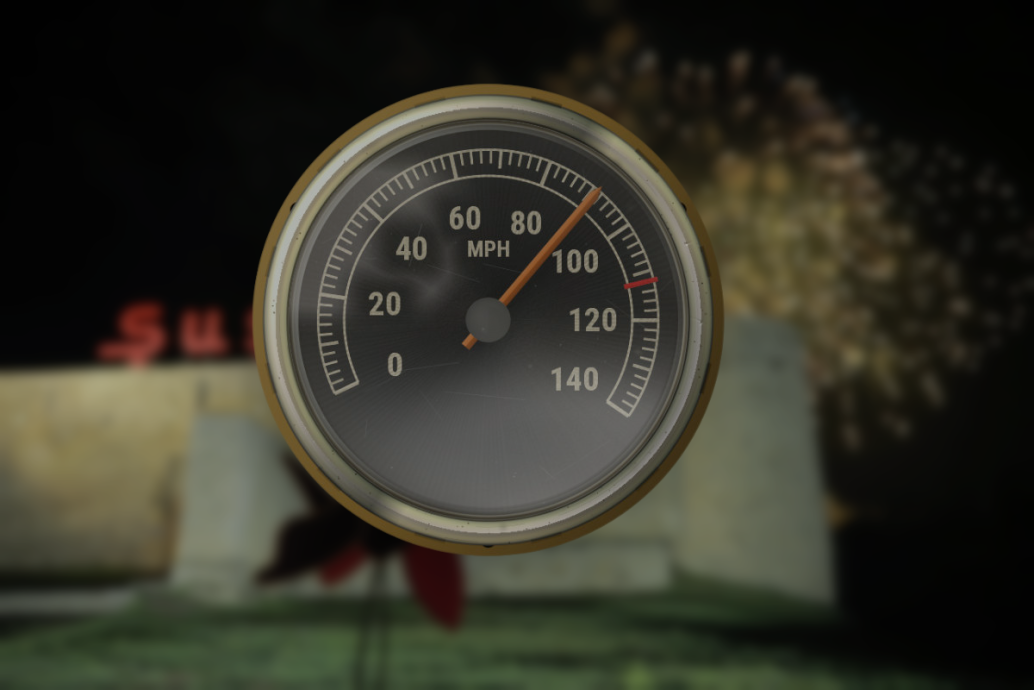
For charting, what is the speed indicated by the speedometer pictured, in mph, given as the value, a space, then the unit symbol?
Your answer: 91 mph
